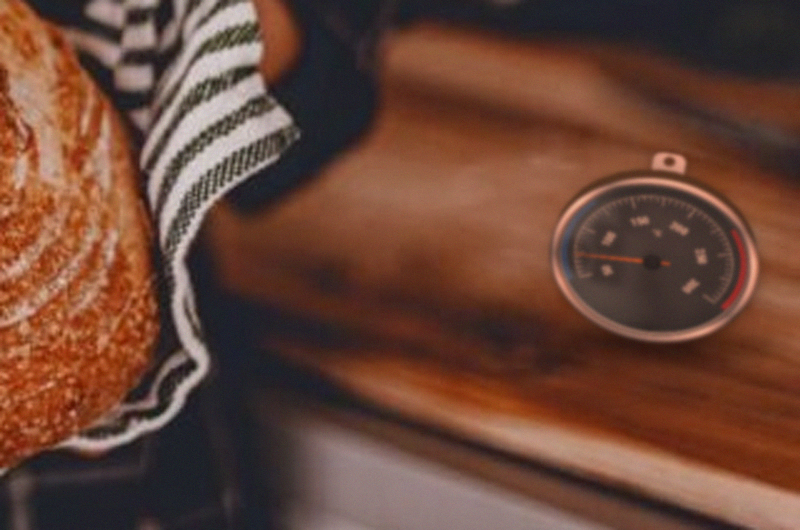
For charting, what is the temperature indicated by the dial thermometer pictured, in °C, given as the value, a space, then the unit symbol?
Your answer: 75 °C
